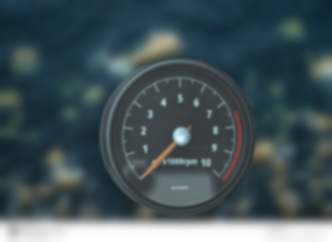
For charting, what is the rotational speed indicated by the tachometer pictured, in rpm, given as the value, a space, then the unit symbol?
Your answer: 0 rpm
